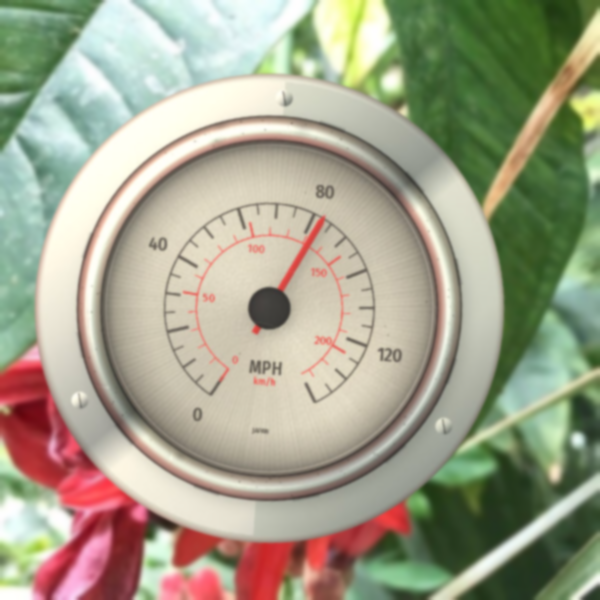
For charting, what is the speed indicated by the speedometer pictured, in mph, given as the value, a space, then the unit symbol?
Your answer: 82.5 mph
